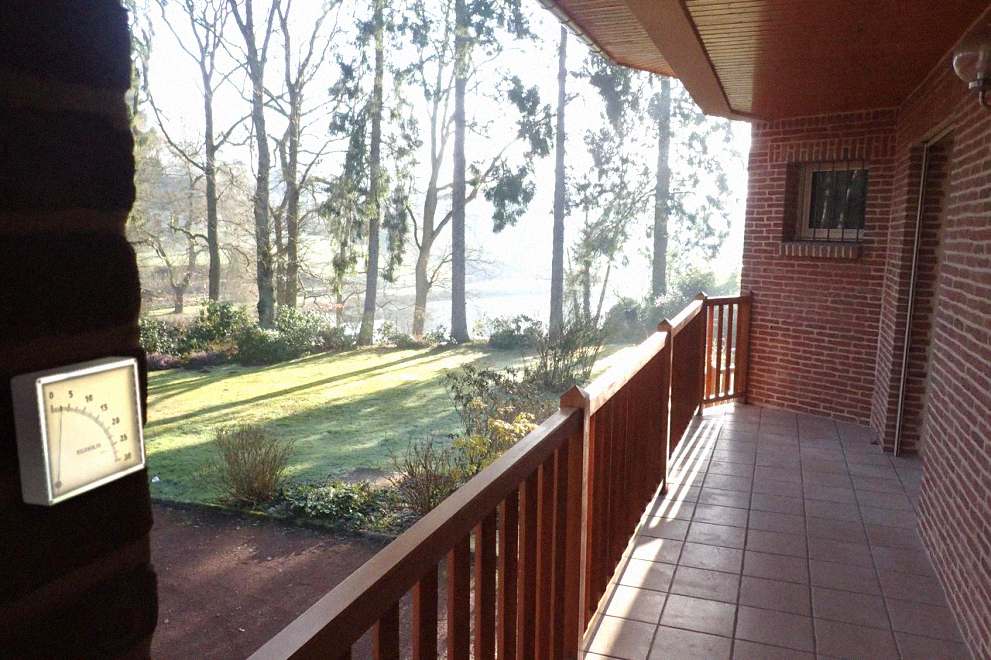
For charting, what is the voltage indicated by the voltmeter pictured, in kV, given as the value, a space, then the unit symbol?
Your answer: 2.5 kV
